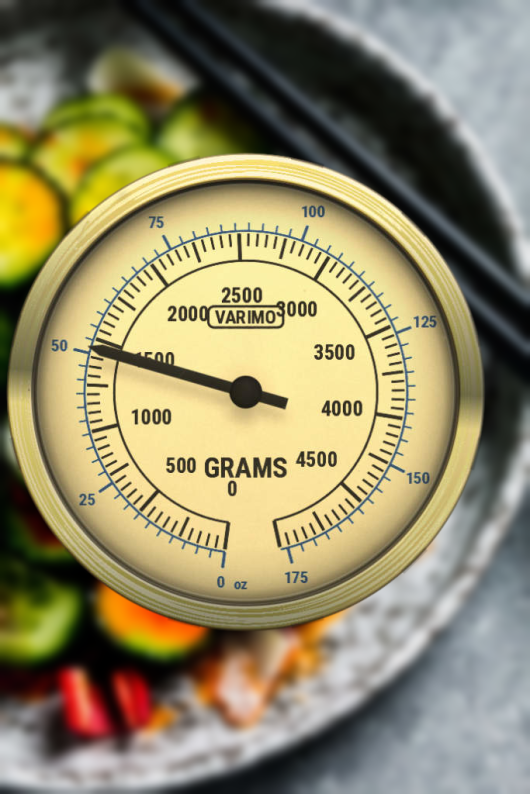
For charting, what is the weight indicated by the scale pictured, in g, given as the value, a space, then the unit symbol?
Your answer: 1450 g
